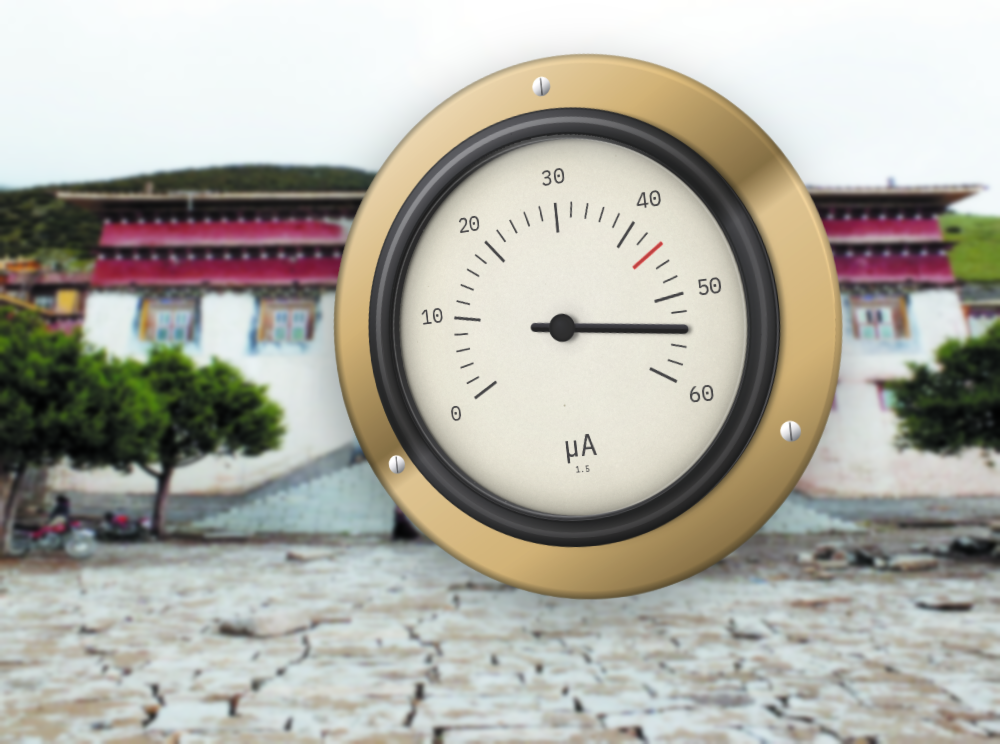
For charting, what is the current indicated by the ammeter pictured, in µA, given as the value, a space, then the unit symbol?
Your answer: 54 µA
